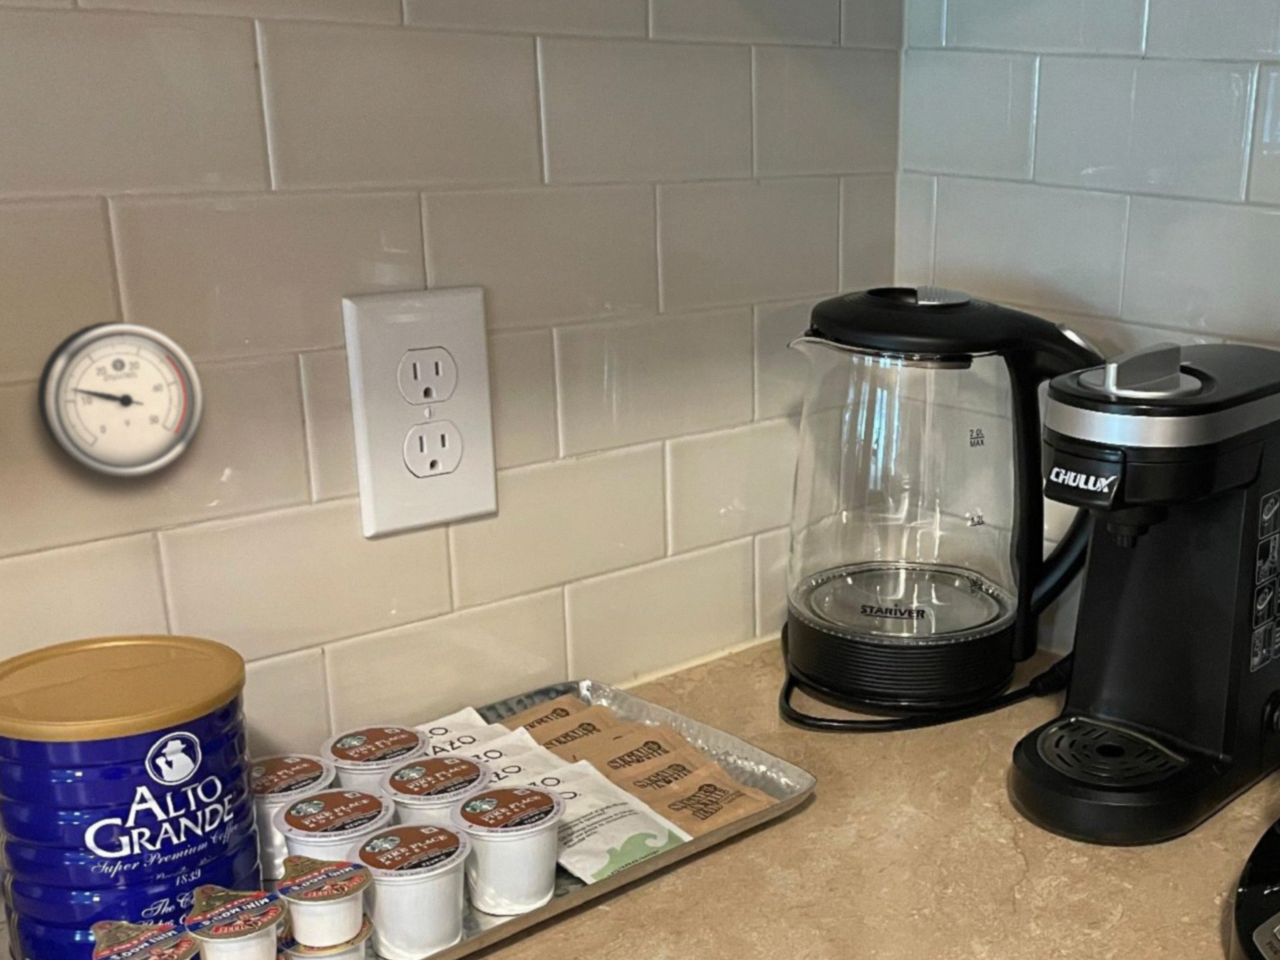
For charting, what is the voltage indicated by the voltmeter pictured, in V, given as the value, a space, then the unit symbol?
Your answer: 12.5 V
